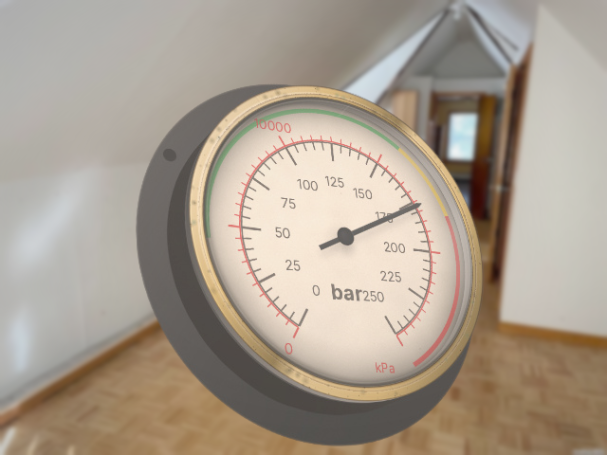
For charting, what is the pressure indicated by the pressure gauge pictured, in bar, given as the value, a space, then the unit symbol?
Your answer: 177.5 bar
